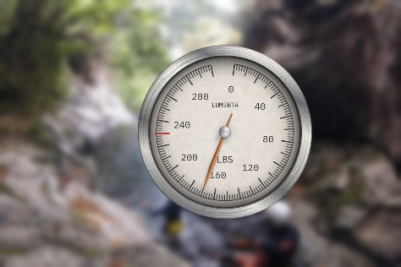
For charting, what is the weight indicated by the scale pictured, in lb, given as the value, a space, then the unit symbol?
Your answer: 170 lb
